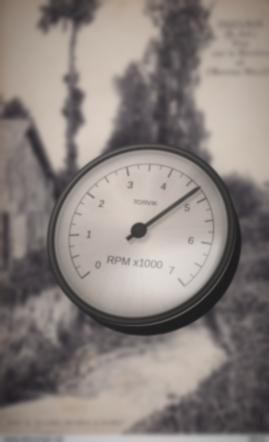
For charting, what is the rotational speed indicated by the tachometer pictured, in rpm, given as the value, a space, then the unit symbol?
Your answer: 4750 rpm
